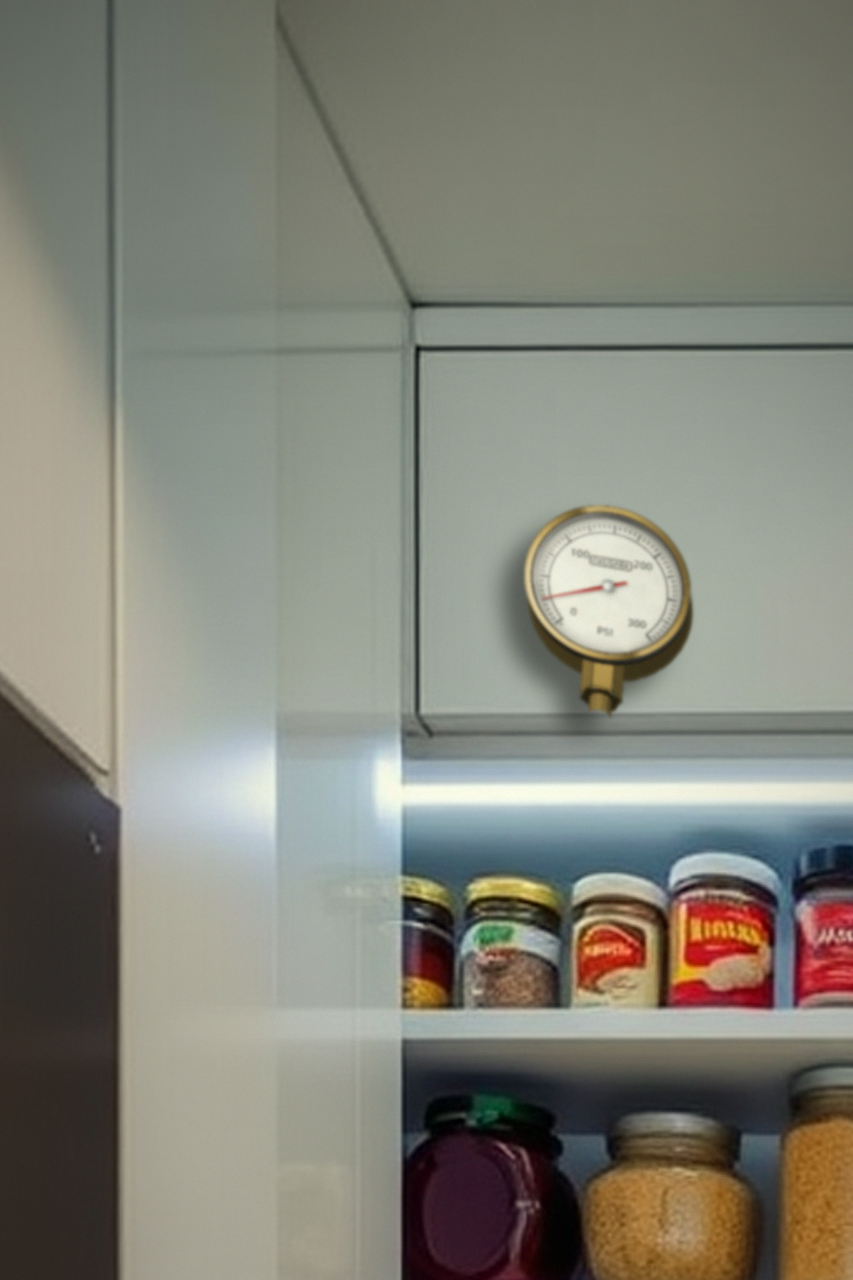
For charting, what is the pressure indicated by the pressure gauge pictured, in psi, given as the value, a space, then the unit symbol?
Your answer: 25 psi
